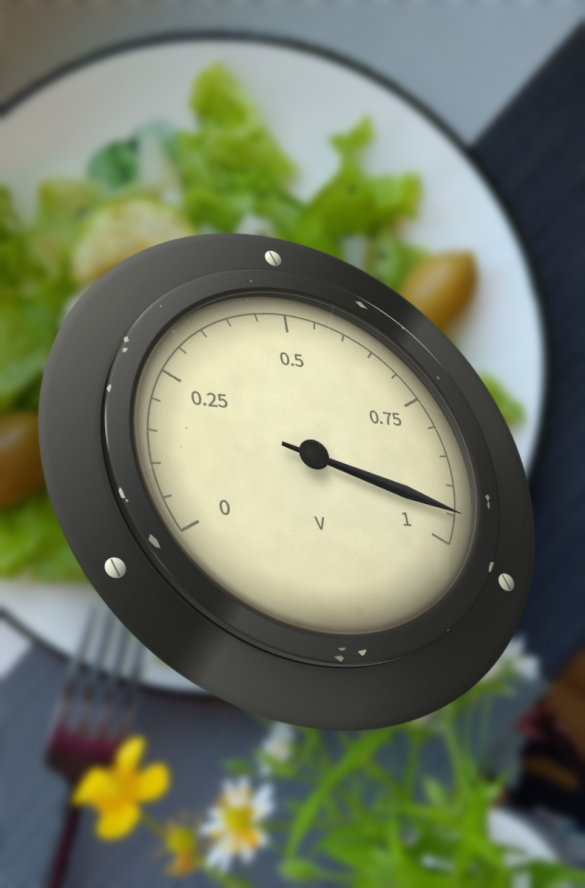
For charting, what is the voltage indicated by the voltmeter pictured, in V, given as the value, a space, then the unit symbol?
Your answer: 0.95 V
